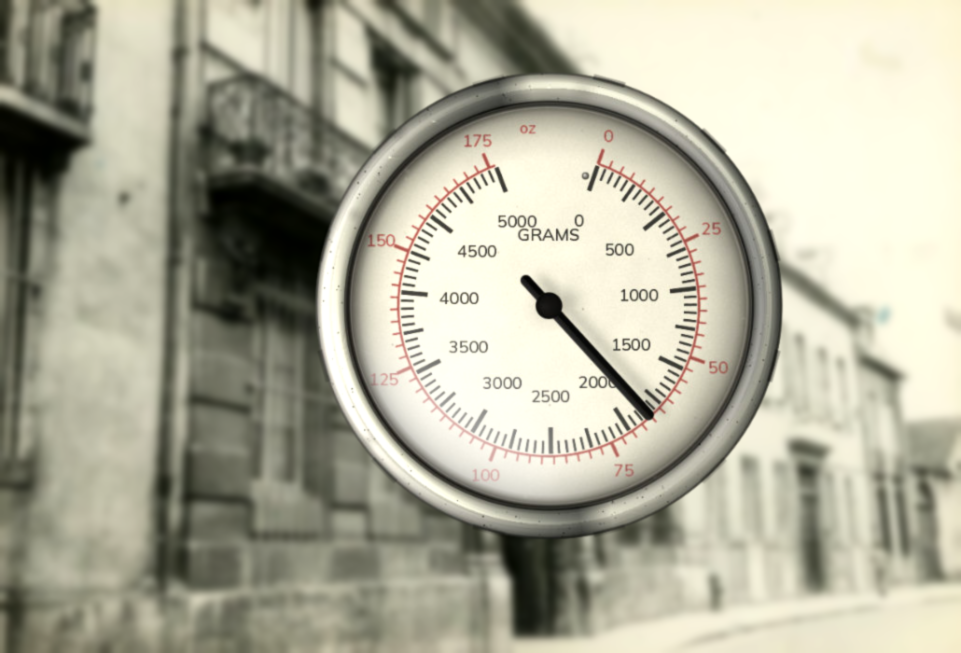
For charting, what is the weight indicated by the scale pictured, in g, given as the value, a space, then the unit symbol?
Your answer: 1850 g
